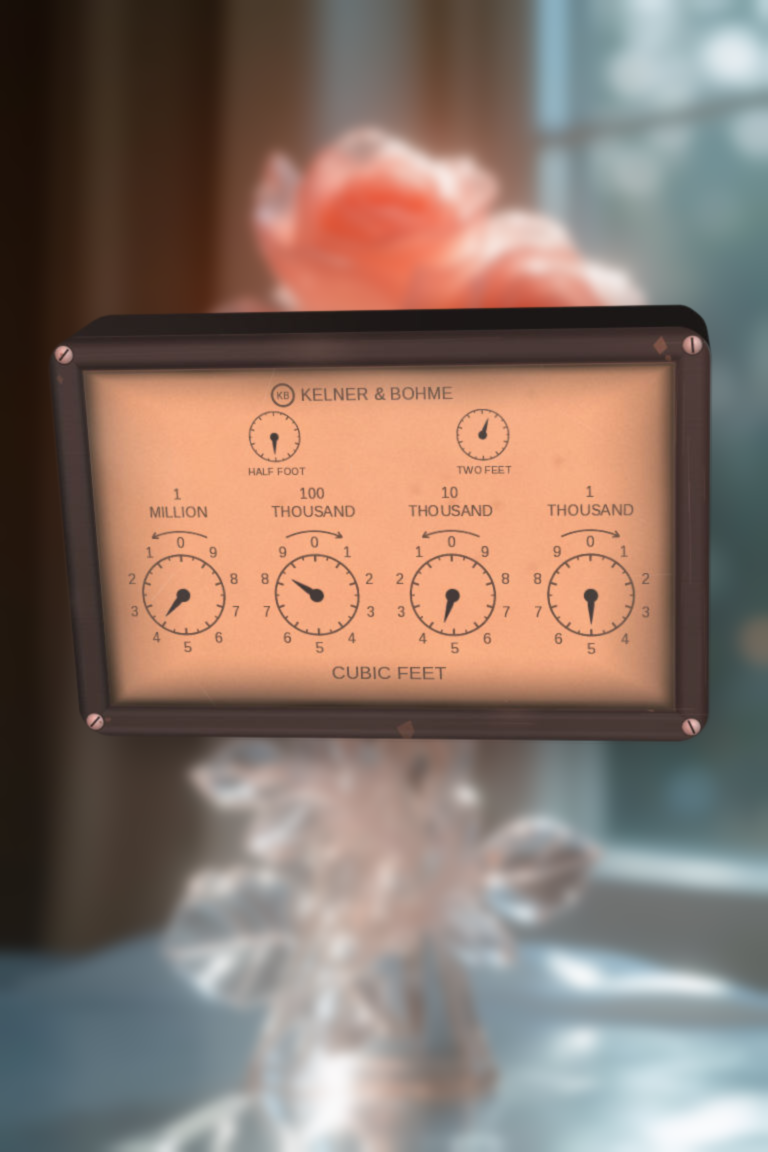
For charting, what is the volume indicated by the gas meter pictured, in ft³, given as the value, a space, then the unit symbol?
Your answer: 384500 ft³
